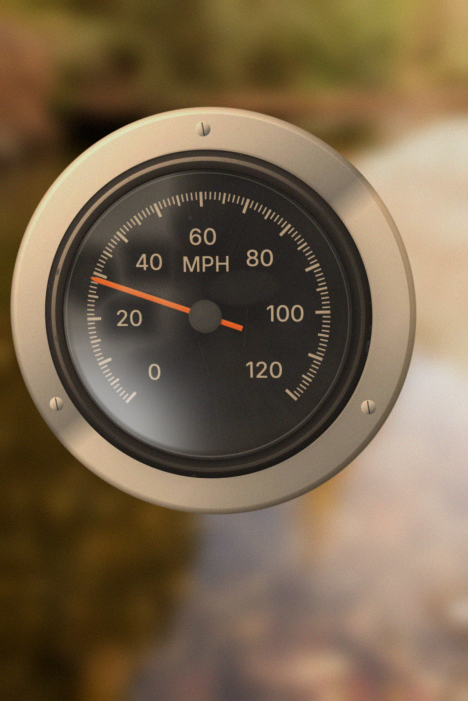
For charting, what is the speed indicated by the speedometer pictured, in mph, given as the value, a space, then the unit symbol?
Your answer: 29 mph
